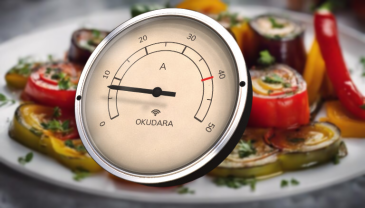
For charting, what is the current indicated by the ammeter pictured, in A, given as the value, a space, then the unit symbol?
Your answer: 7.5 A
